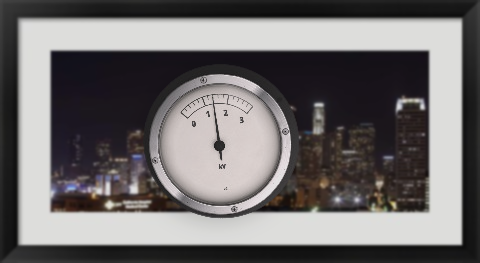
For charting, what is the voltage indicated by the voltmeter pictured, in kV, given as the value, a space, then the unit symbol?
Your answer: 1.4 kV
